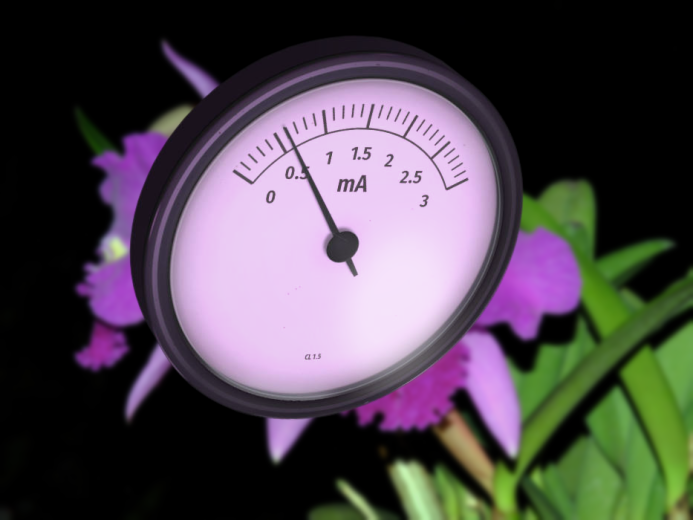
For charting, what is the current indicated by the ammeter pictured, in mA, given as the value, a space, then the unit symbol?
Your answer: 0.6 mA
